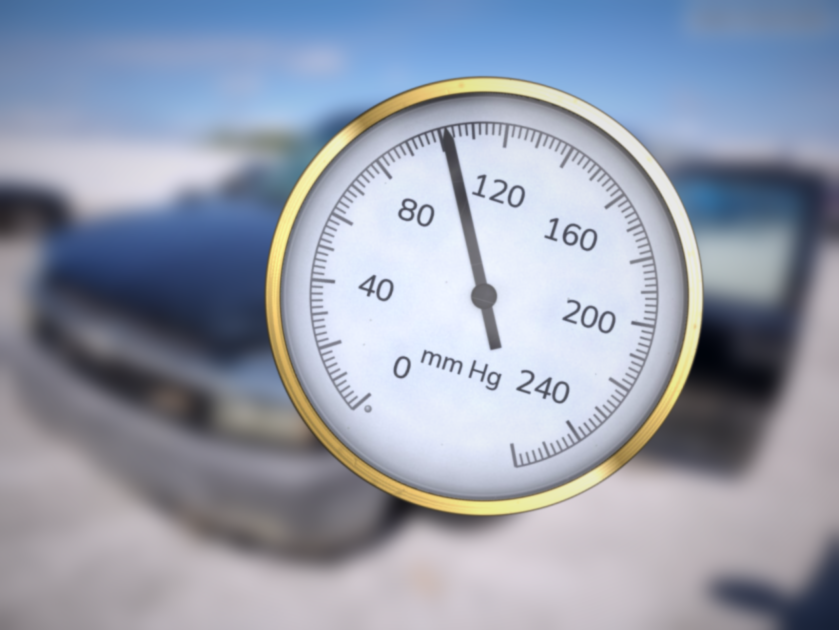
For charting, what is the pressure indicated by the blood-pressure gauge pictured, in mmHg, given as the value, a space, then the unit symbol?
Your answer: 102 mmHg
